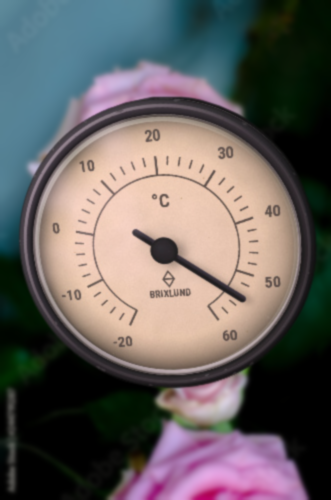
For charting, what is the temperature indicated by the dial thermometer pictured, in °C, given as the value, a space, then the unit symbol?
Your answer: 54 °C
